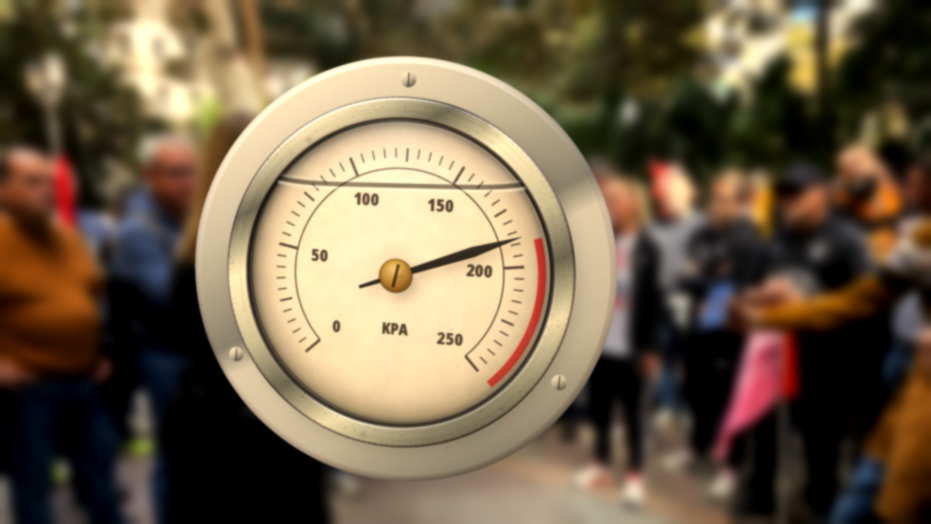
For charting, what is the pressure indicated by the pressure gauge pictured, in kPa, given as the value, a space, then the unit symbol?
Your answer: 187.5 kPa
